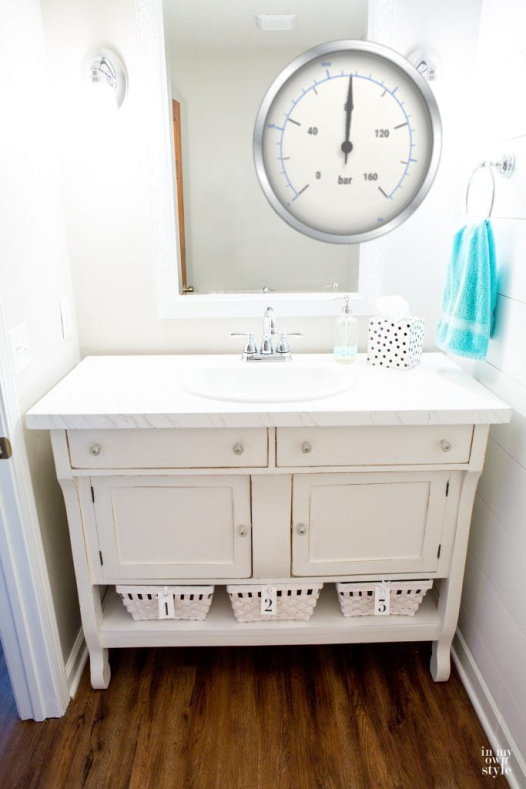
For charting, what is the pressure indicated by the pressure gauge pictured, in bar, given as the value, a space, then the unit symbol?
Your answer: 80 bar
